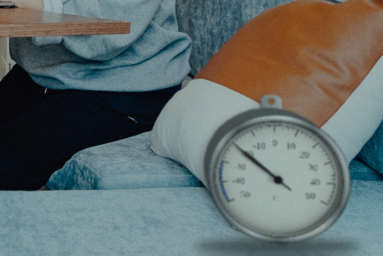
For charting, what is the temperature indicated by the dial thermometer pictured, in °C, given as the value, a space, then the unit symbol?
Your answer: -20 °C
